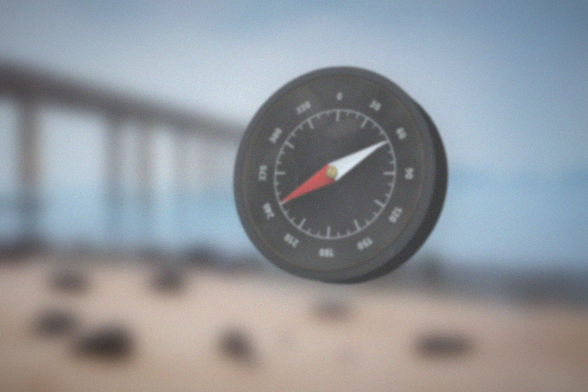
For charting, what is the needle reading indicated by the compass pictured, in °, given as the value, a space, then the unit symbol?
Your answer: 240 °
